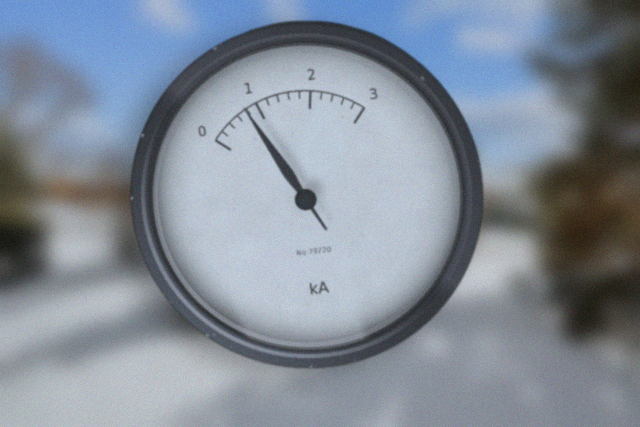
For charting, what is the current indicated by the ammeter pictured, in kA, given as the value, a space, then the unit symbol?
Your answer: 0.8 kA
